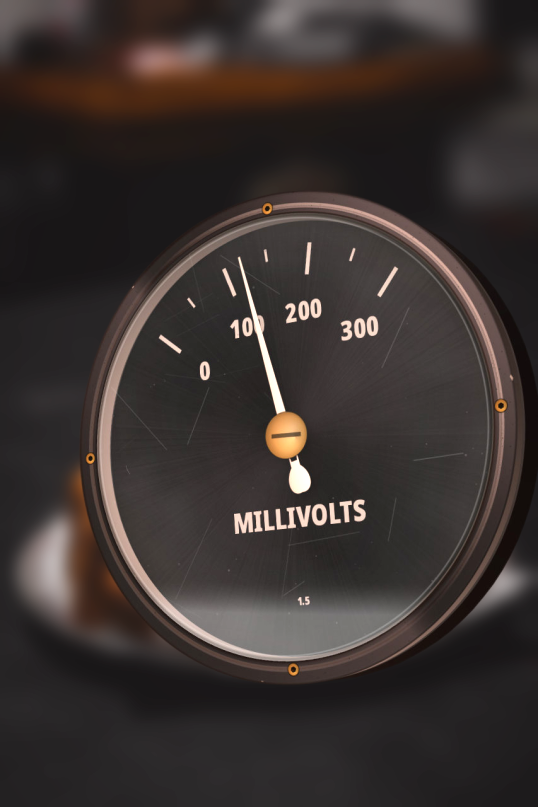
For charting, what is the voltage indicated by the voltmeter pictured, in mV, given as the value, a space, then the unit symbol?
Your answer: 125 mV
